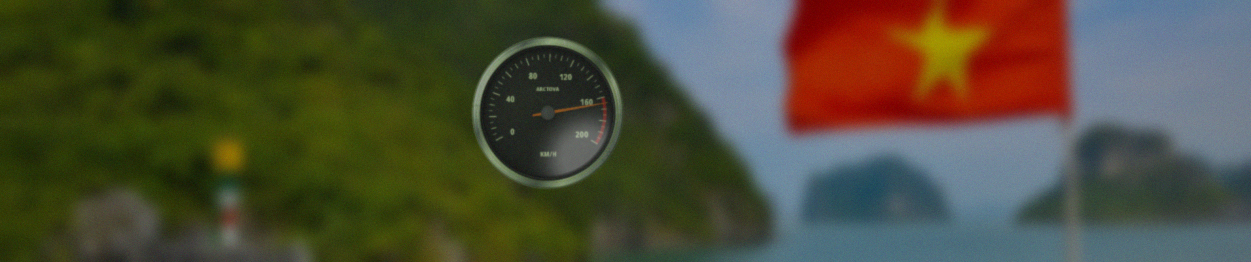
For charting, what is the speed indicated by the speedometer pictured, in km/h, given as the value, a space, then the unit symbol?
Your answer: 165 km/h
